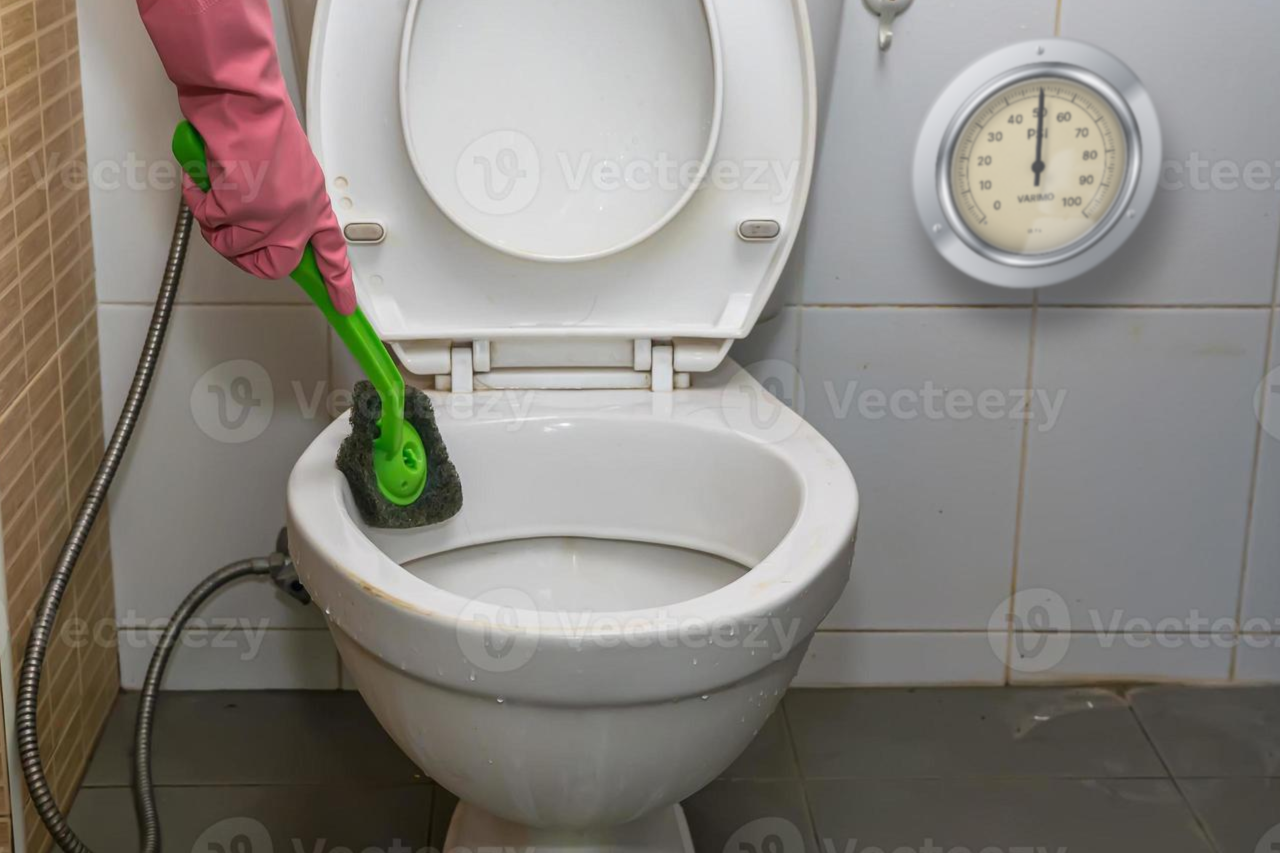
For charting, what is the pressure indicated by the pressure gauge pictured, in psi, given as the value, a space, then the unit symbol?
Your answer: 50 psi
